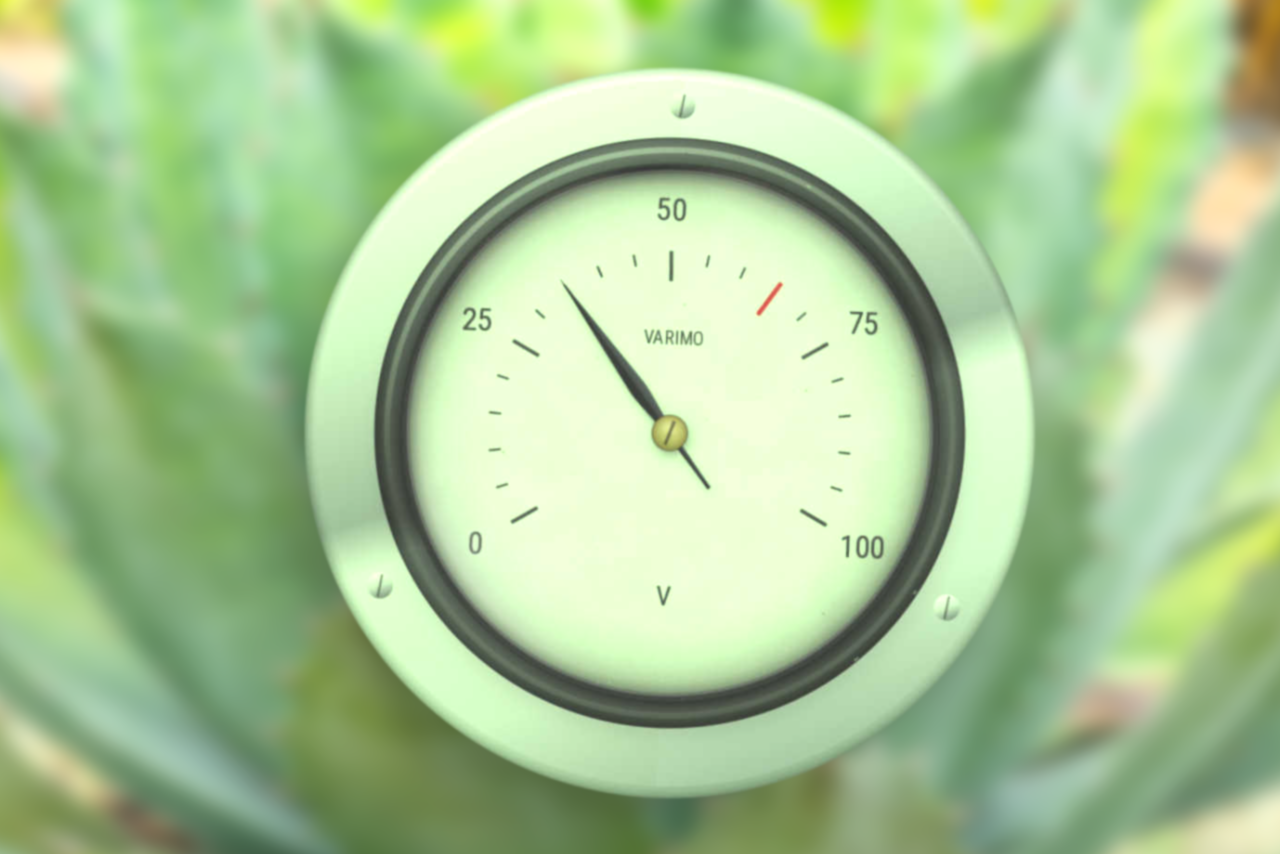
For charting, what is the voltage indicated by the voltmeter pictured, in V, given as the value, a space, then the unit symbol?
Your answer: 35 V
